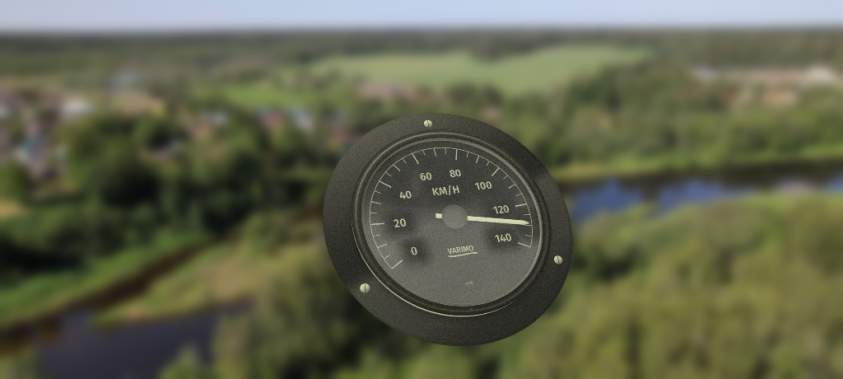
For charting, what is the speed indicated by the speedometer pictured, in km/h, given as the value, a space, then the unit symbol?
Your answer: 130 km/h
